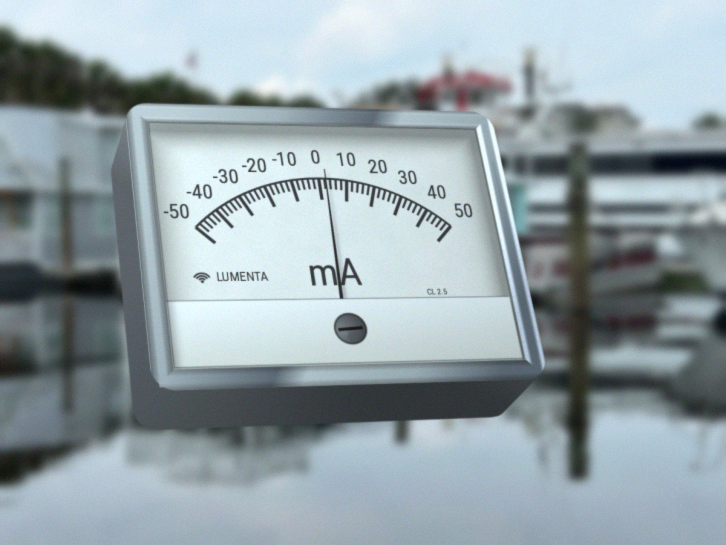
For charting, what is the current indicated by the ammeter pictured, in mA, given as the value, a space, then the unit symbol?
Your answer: 2 mA
